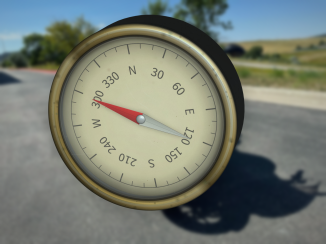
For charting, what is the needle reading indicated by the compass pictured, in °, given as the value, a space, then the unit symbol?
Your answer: 300 °
